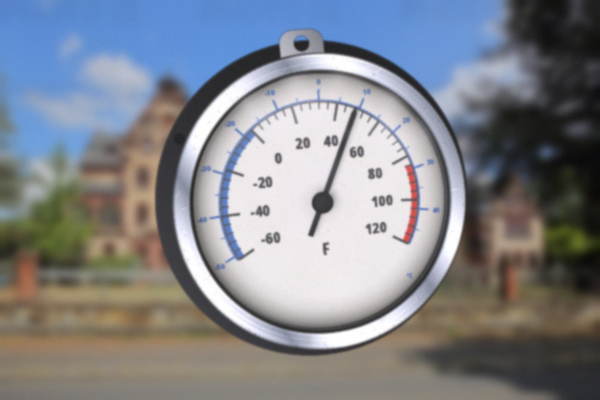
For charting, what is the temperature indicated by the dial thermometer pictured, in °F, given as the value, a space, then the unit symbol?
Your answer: 48 °F
